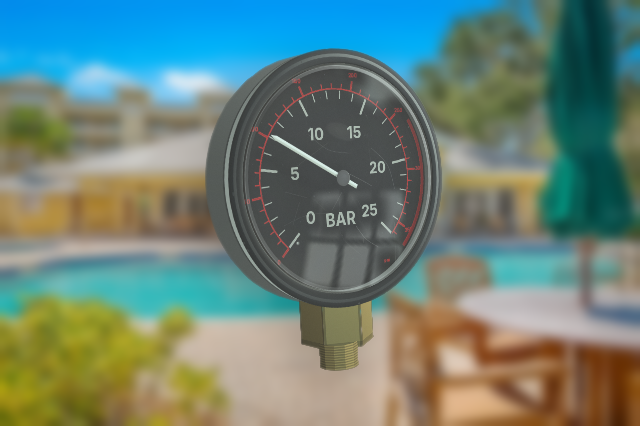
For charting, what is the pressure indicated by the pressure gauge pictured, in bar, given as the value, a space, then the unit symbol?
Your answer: 7 bar
